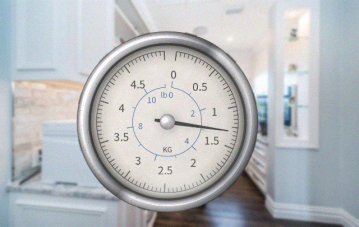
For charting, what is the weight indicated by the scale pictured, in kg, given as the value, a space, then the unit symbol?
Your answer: 1.3 kg
